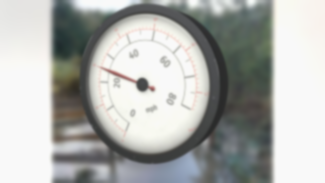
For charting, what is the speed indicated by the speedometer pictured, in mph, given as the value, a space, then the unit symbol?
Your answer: 25 mph
